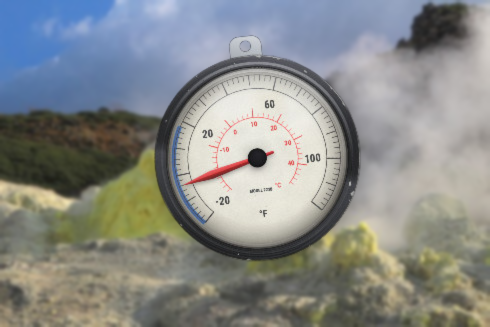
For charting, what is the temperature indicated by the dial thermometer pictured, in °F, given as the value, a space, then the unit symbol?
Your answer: -4 °F
